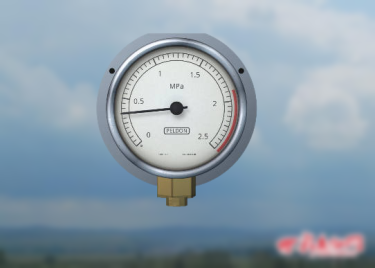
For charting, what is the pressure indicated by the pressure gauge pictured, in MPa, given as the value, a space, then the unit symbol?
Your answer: 0.35 MPa
